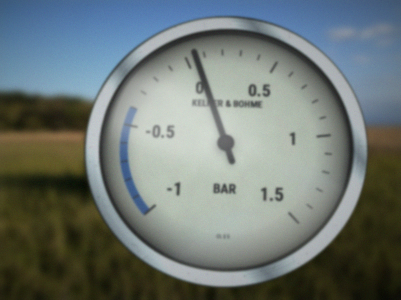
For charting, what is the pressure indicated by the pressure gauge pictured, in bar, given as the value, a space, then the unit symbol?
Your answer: 0.05 bar
